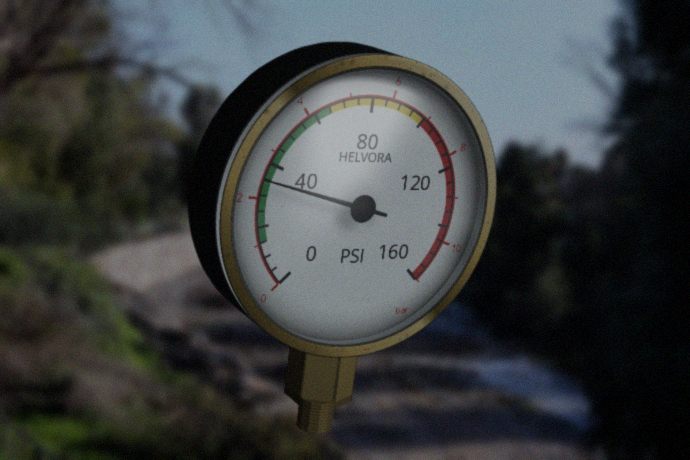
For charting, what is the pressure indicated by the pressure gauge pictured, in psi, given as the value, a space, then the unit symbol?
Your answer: 35 psi
